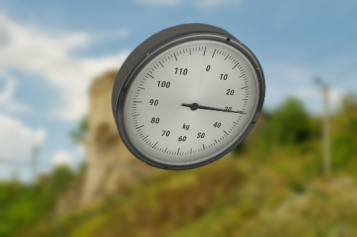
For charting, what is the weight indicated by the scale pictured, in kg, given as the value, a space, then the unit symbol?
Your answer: 30 kg
